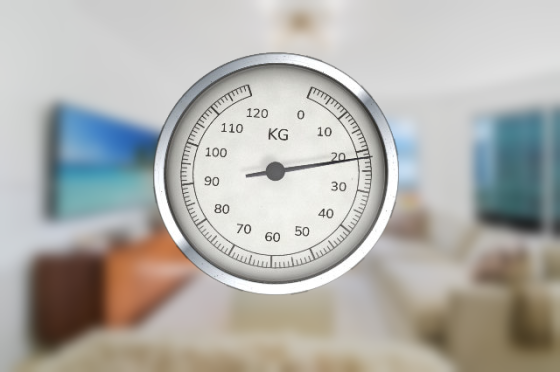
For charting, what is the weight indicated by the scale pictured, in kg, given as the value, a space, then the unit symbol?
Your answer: 22 kg
